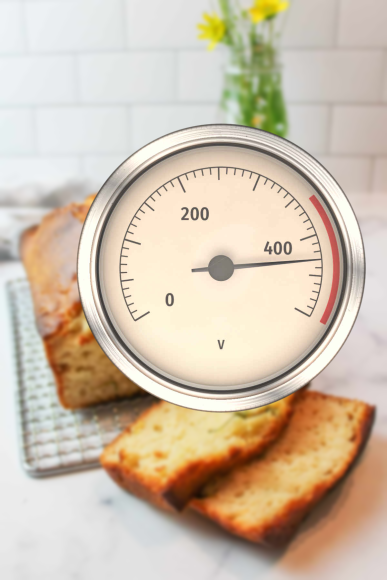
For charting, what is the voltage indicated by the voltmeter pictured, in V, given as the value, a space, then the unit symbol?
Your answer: 430 V
